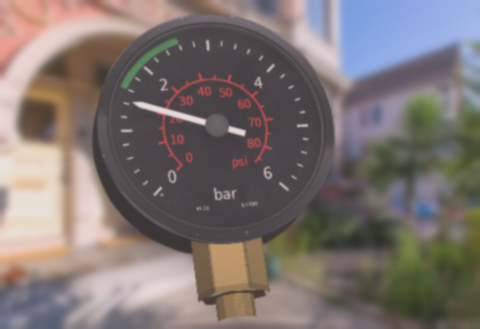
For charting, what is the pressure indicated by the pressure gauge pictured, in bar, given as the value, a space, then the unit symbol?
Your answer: 1.4 bar
